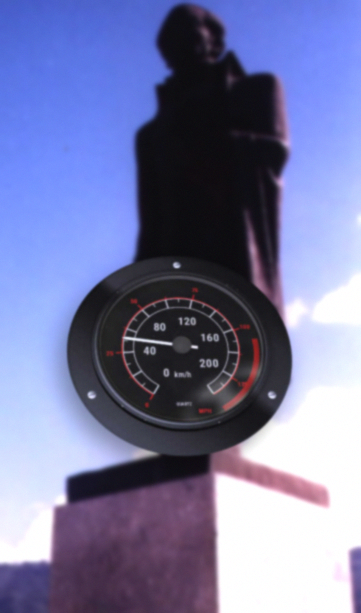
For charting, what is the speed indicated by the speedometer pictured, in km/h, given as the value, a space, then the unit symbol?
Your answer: 50 km/h
